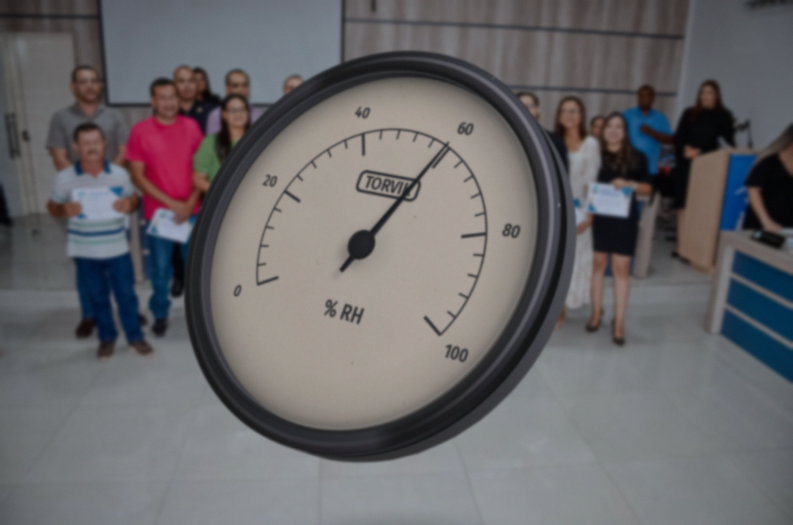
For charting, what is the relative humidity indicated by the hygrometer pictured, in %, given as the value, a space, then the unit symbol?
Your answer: 60 %
